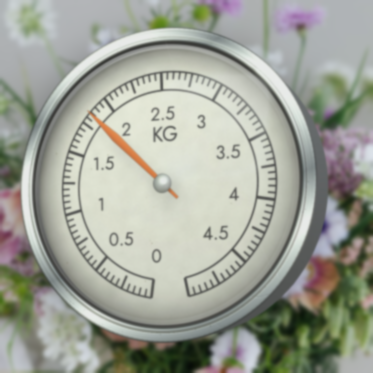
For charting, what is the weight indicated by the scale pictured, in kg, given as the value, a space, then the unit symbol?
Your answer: 1.85 kg
